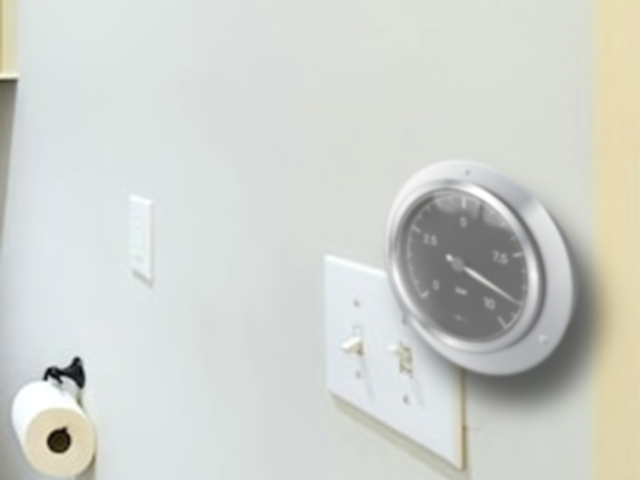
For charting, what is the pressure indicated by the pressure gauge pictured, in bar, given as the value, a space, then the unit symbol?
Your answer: 9 bar
